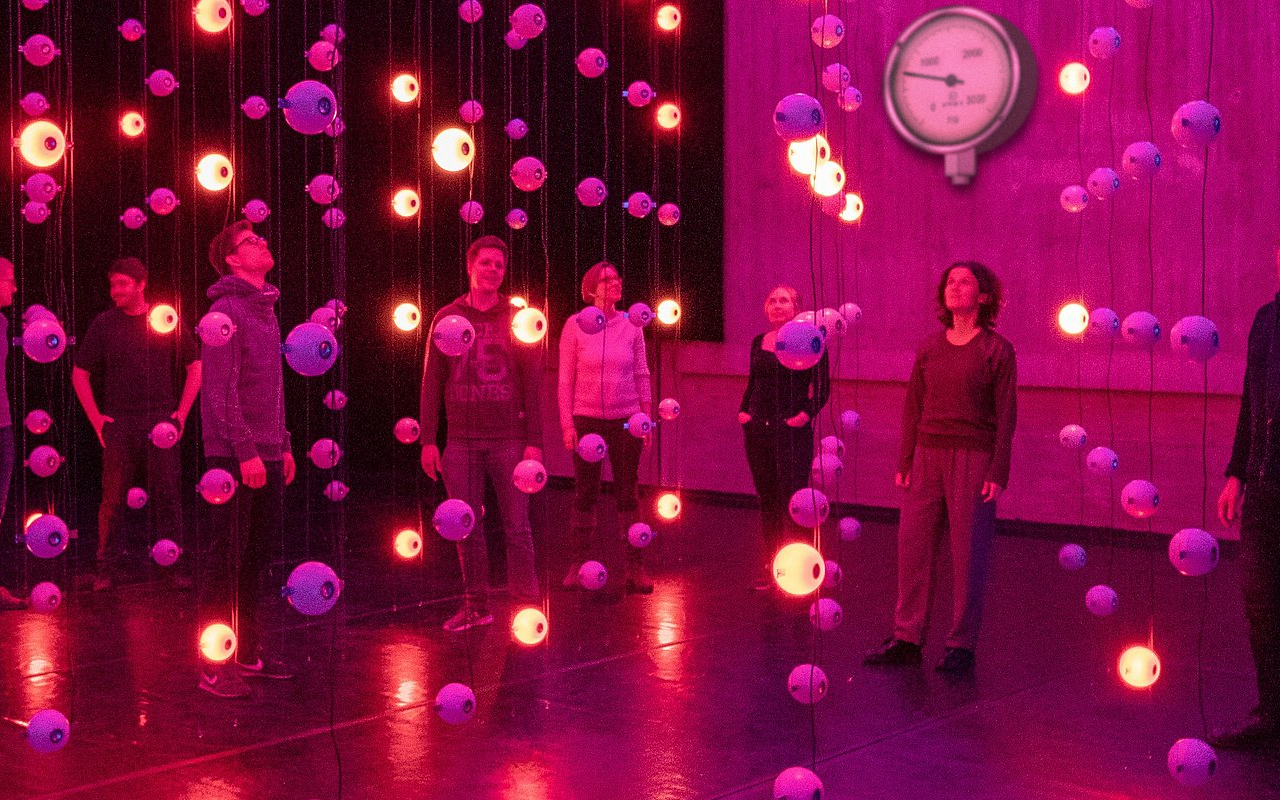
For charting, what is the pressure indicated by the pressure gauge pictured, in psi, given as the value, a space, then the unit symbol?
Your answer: 700 psi
